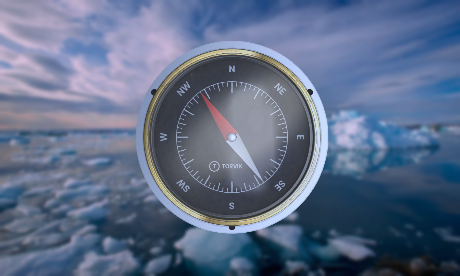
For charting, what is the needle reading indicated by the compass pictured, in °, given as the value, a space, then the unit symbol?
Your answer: 325 °
